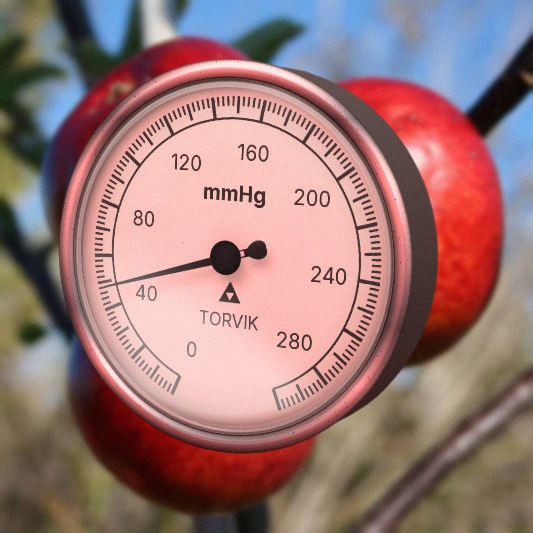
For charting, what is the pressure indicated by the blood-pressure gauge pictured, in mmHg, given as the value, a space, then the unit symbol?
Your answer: 48 mmHg
